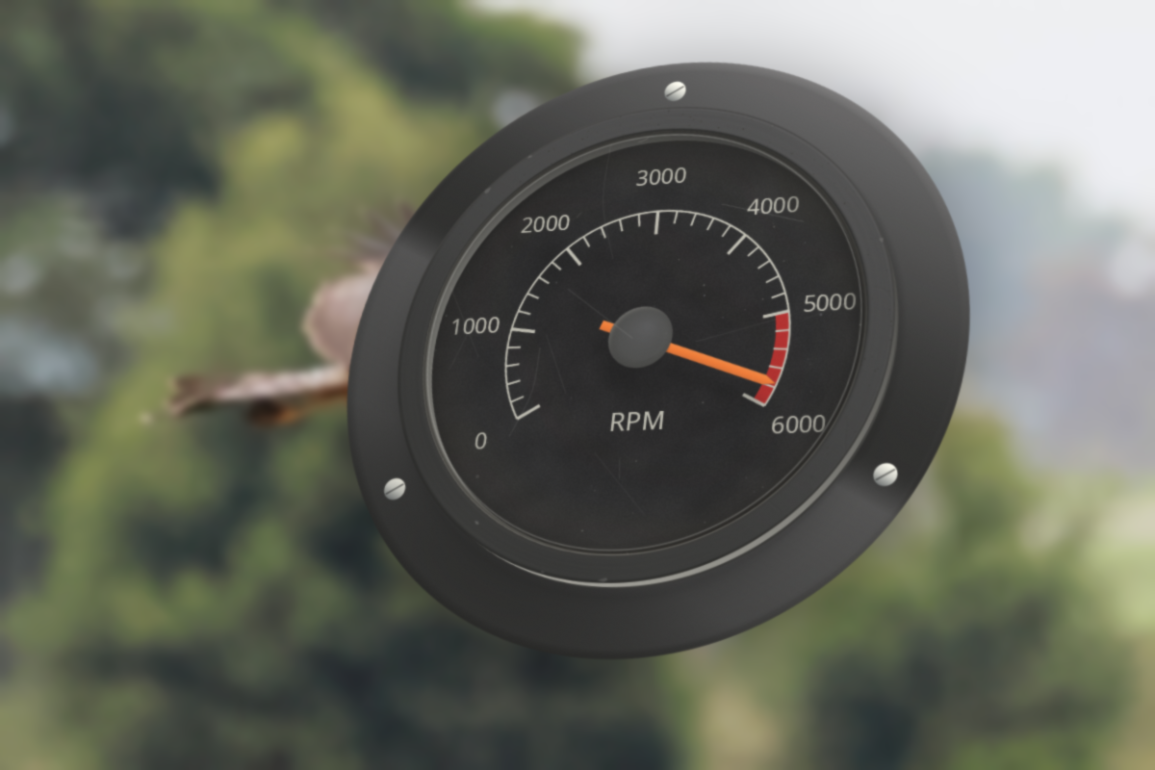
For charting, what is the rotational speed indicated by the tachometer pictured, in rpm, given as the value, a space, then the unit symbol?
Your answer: 5800 rpm
